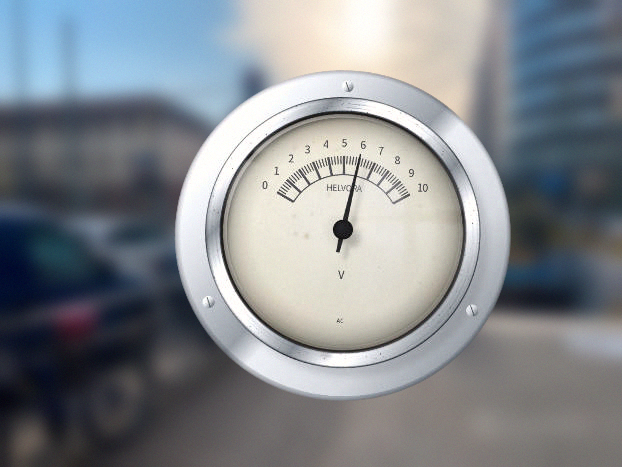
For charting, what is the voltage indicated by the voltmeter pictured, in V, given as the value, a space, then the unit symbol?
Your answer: 6 V
